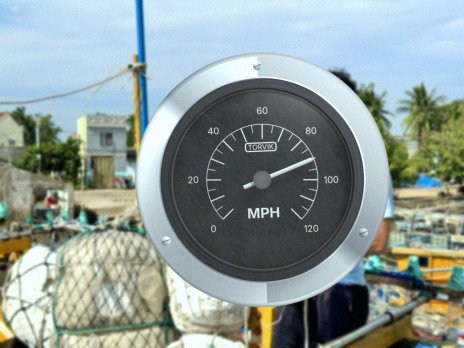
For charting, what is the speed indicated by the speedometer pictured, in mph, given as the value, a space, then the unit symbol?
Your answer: 90 mph
